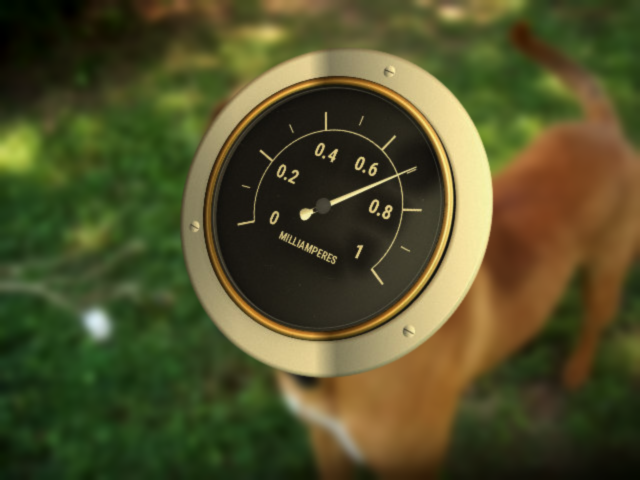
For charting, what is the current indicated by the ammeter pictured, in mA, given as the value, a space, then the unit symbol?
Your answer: 0.7 mA
